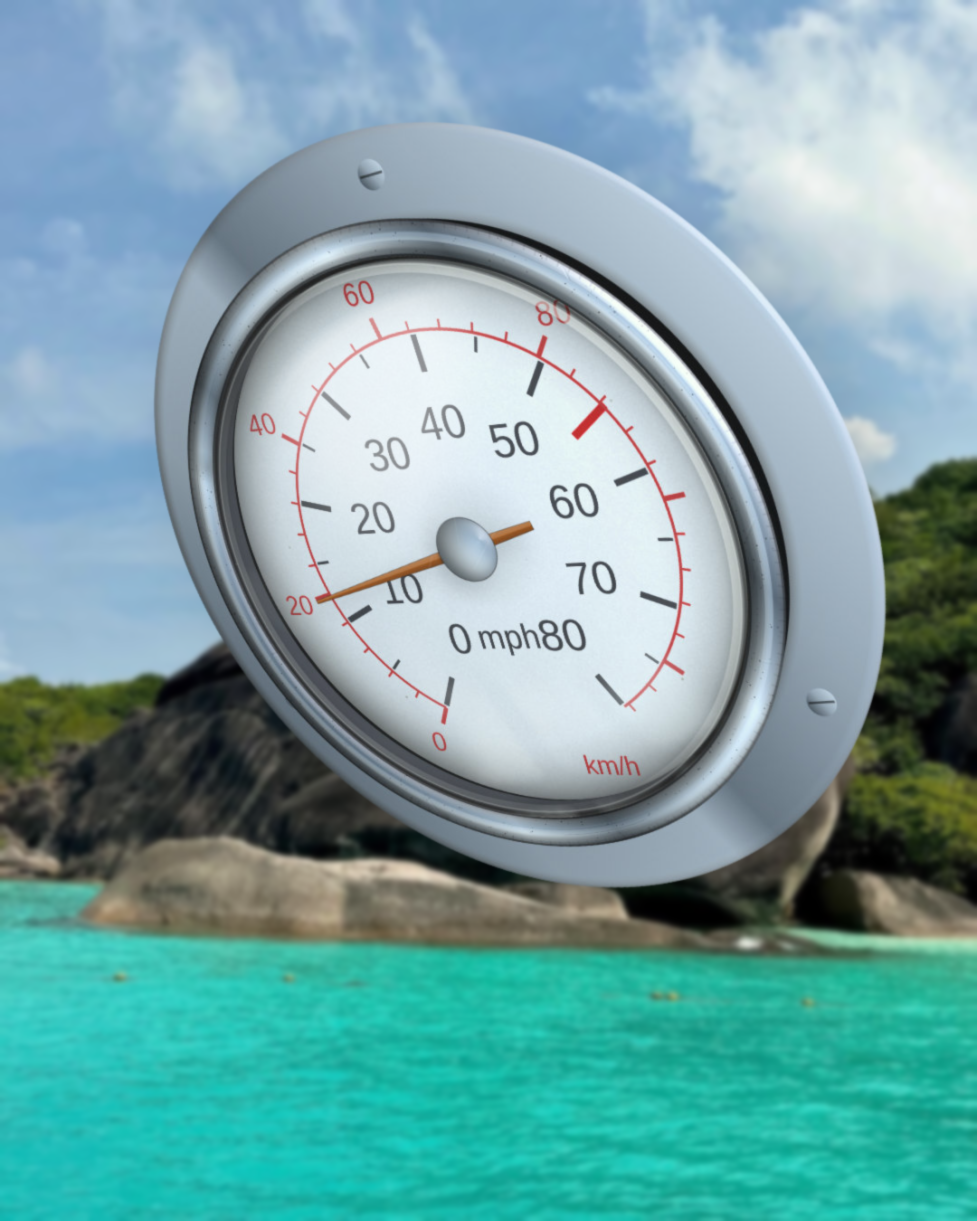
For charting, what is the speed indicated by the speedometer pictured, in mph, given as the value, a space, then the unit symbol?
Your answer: 12.5 mph
